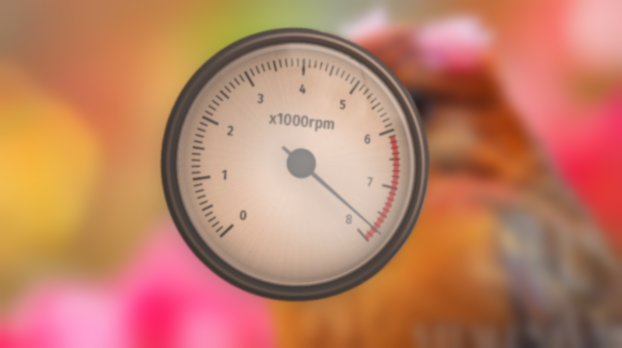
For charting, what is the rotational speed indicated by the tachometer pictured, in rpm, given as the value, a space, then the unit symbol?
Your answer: 7800 rpm
